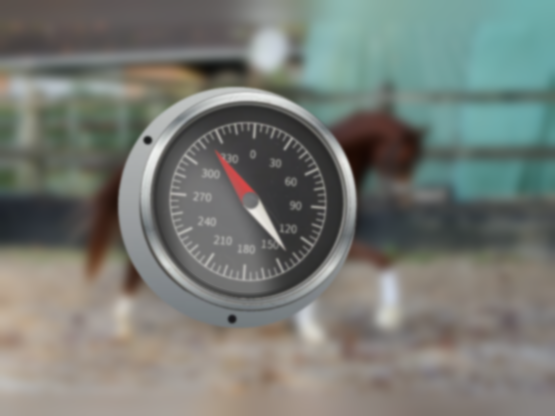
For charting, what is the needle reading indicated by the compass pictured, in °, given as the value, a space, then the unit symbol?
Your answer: 320 °
